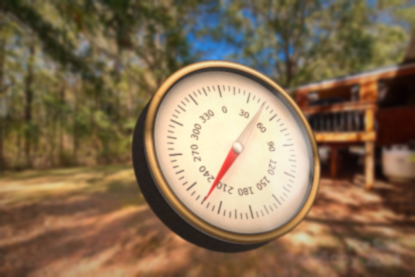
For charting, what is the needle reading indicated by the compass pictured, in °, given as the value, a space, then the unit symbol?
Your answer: 225 °
